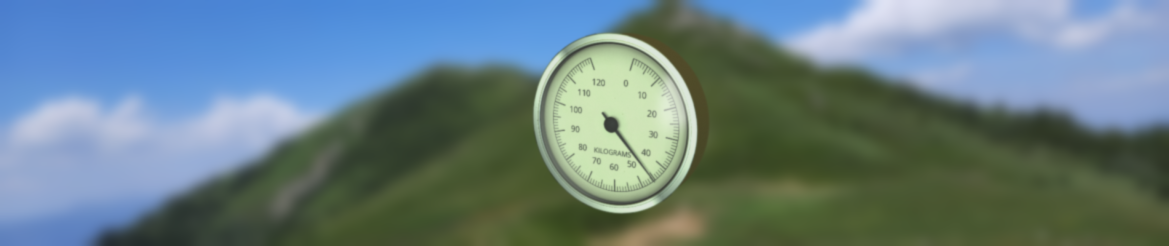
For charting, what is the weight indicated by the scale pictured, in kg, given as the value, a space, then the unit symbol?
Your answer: 45 kg
